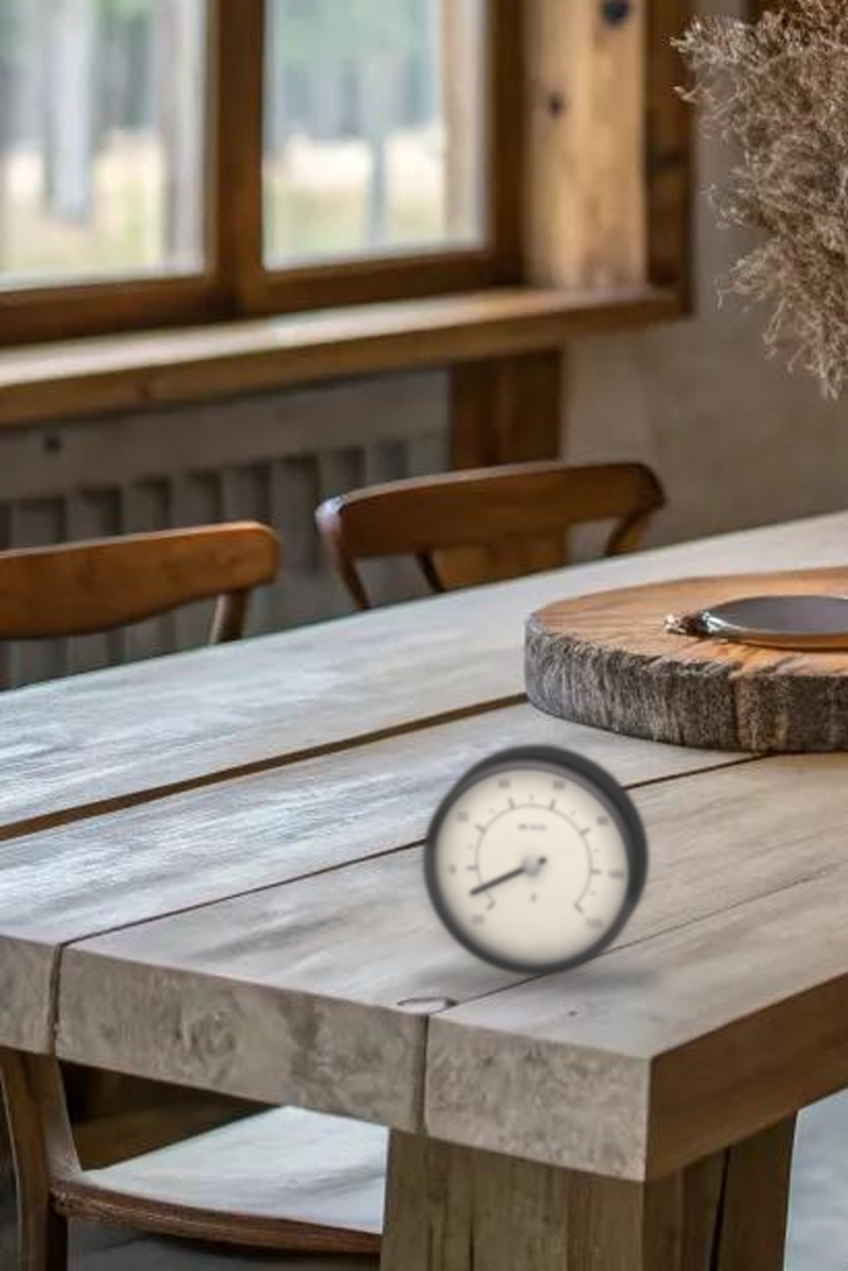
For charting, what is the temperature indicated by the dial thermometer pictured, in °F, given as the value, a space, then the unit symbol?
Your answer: -10 °F
